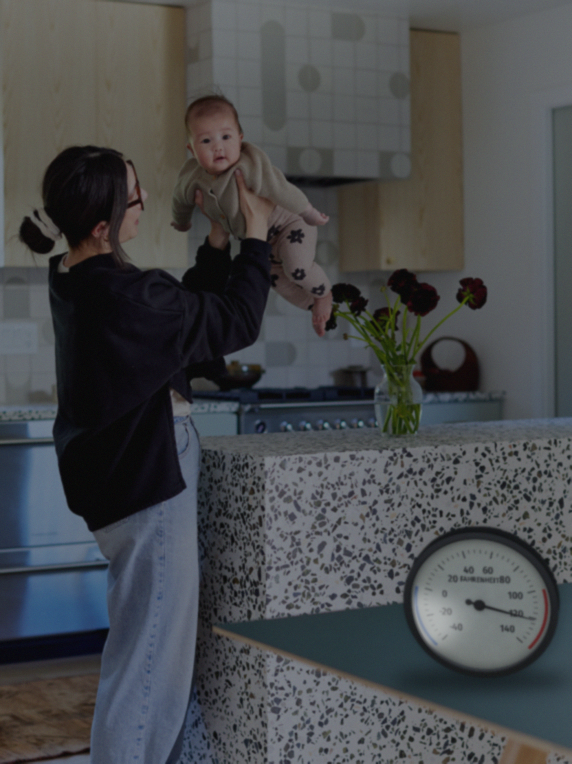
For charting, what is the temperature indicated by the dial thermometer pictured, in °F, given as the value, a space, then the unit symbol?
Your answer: 120 °F
